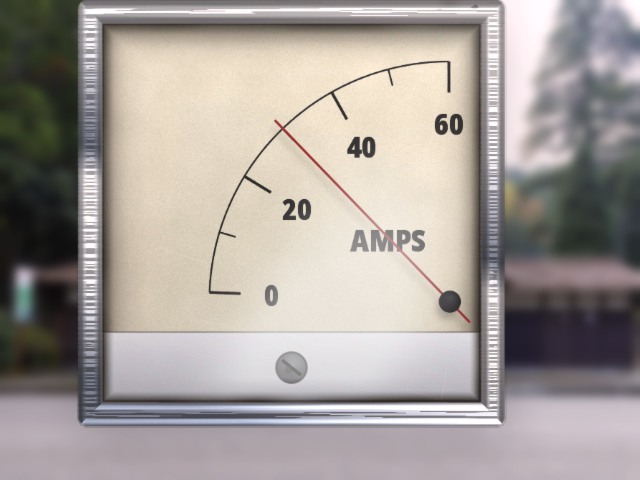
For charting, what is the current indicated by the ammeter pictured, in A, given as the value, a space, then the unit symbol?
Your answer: 30 A
